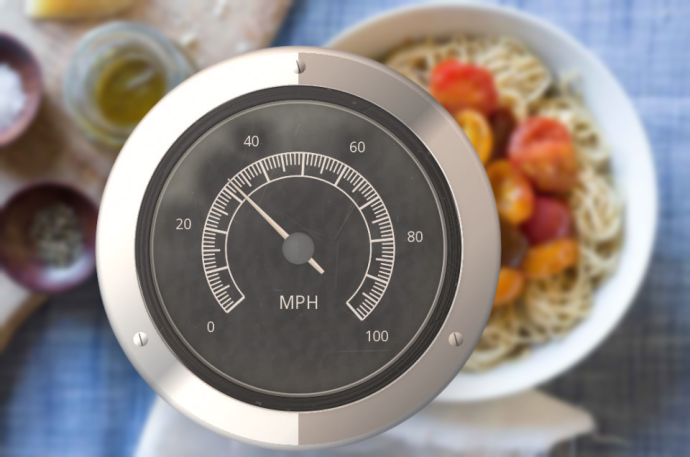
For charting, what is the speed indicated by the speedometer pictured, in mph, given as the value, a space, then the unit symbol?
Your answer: 32 mph
